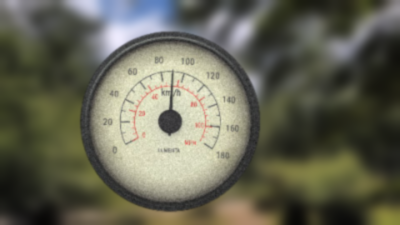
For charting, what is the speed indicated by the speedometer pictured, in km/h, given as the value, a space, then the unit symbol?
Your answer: 90 km/h
